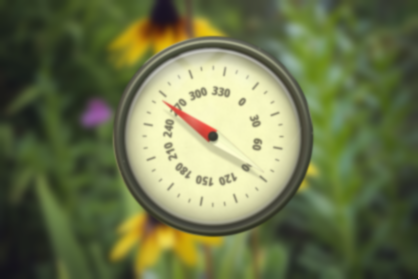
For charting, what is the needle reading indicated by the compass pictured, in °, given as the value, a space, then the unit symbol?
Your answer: 265 °
